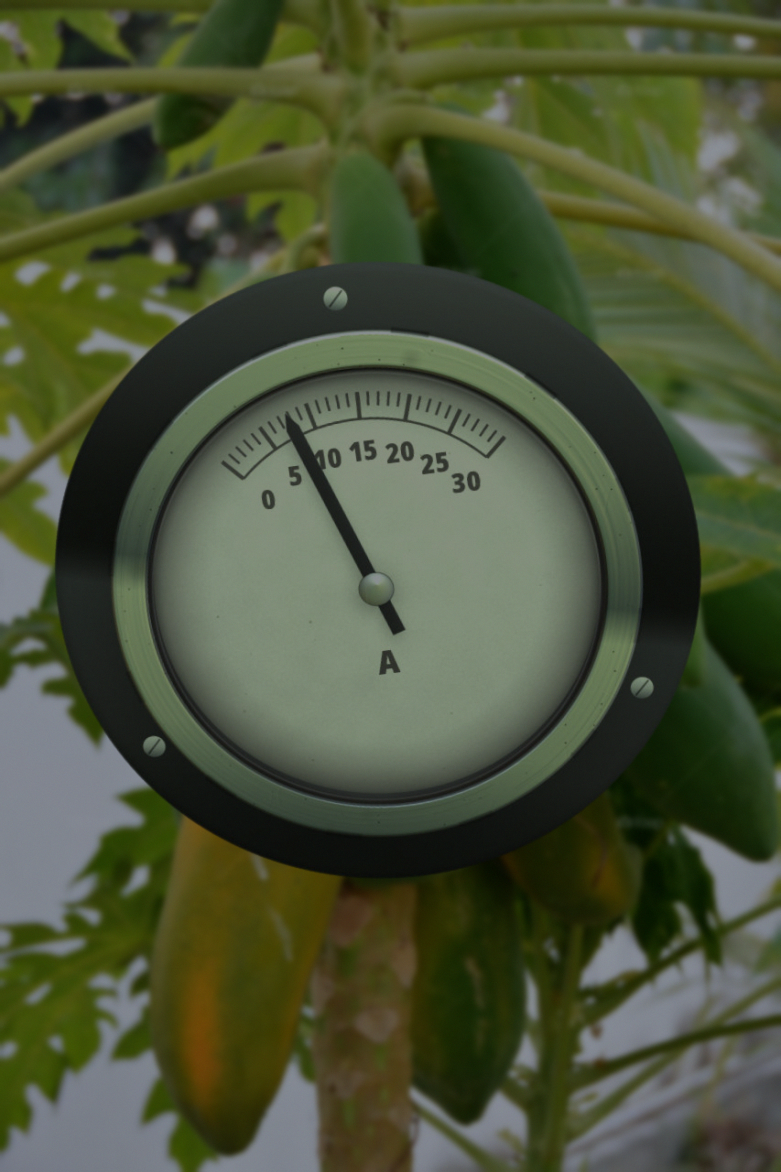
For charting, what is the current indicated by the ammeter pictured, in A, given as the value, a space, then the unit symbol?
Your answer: 8 A
